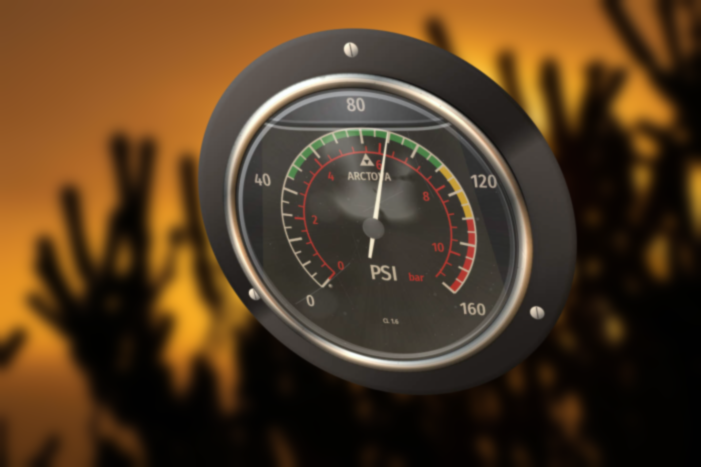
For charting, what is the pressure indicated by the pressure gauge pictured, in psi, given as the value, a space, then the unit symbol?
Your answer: 90 psi
